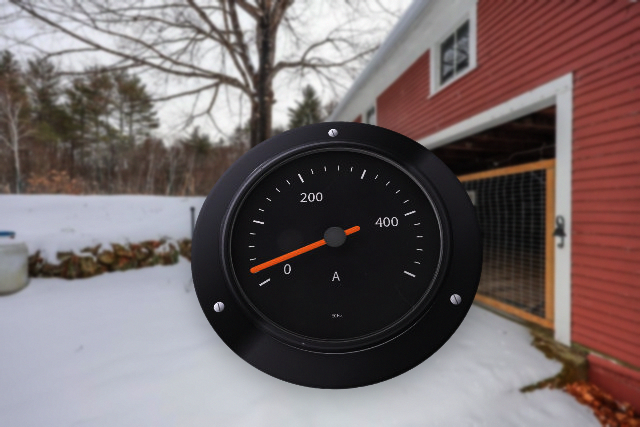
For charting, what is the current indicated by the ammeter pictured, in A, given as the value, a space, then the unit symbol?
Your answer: 20 A
